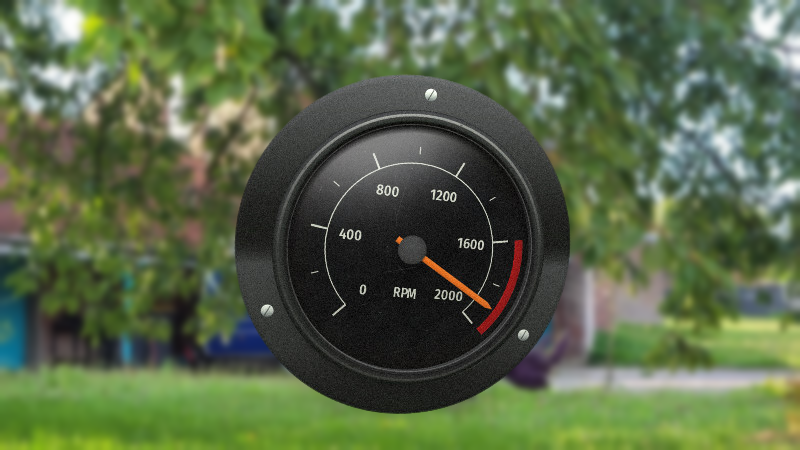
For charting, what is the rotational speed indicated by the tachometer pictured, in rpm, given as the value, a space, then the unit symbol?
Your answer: 1900 rpm
